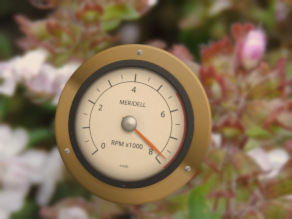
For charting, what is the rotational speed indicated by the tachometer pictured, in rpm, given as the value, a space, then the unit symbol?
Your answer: 7750 rpm
